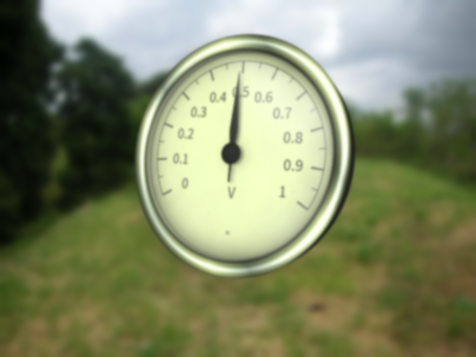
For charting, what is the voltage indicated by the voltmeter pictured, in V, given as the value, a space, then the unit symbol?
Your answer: 0.5 V
